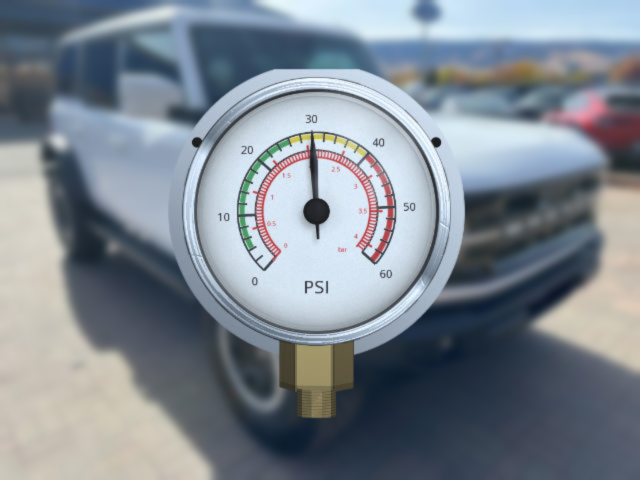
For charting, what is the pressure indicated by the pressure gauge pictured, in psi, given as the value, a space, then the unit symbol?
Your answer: 30 psi
